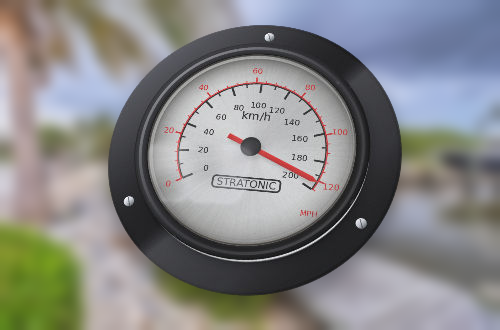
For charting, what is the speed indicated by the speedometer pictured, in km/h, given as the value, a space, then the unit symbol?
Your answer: 195 km/h
